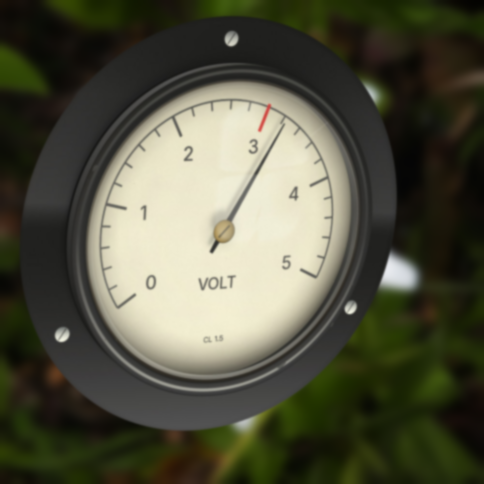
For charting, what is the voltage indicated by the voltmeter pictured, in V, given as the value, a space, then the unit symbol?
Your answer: 3.2 V
